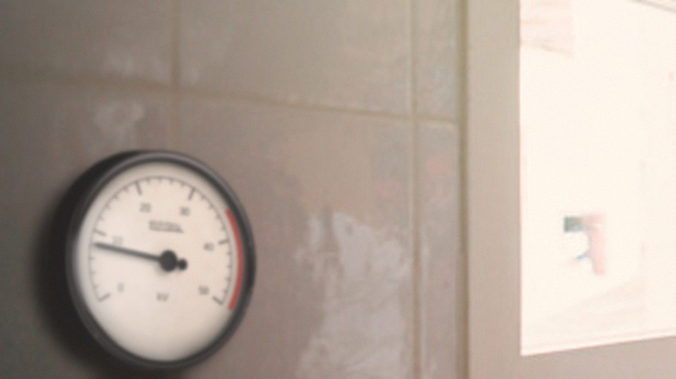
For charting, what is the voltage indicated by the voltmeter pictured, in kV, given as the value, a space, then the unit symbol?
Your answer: 8 kV
